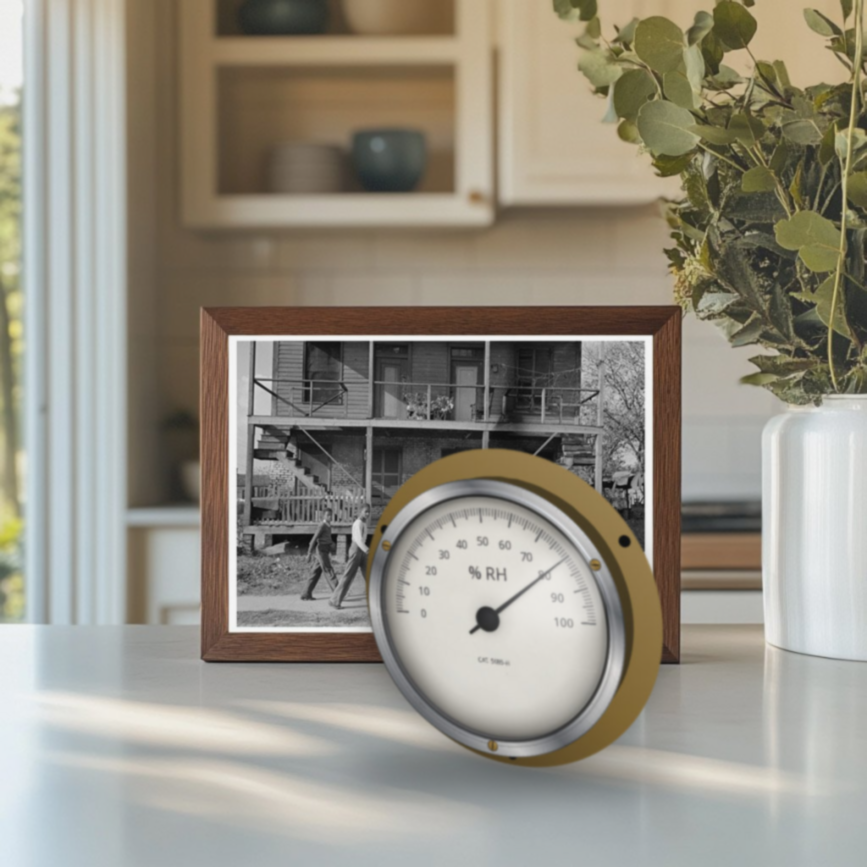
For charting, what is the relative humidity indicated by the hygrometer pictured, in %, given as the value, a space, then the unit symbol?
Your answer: 80 %
